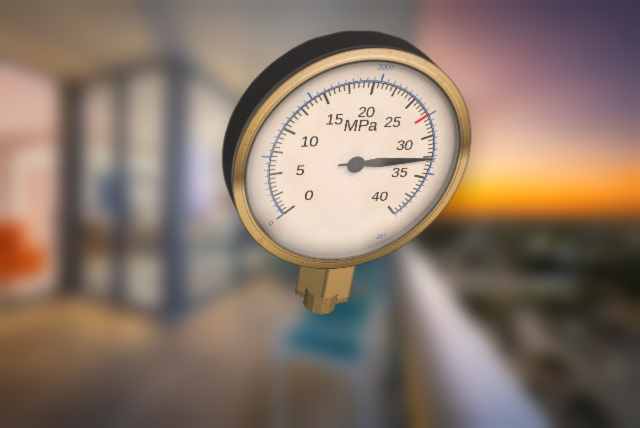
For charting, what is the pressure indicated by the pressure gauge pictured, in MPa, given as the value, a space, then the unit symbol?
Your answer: 32.5 MPa
